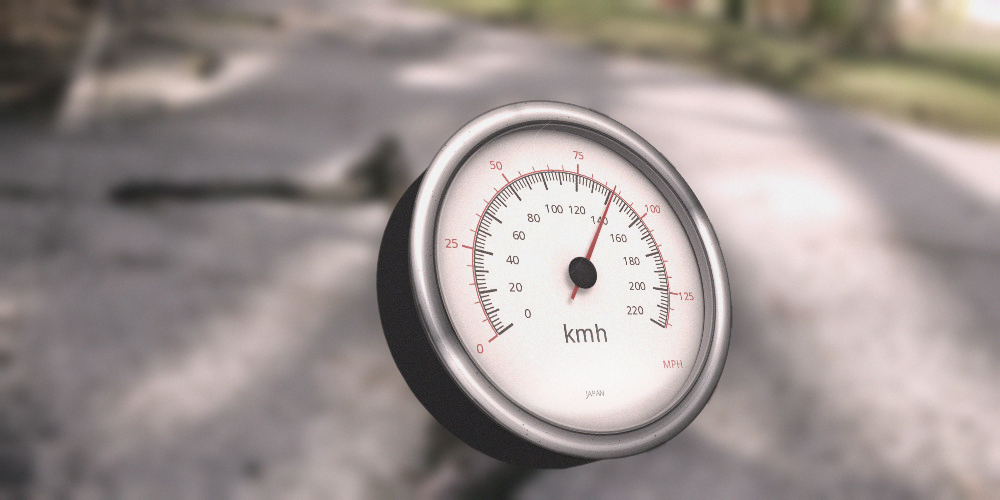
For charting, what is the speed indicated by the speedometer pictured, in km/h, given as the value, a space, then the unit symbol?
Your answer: 140 km/h
